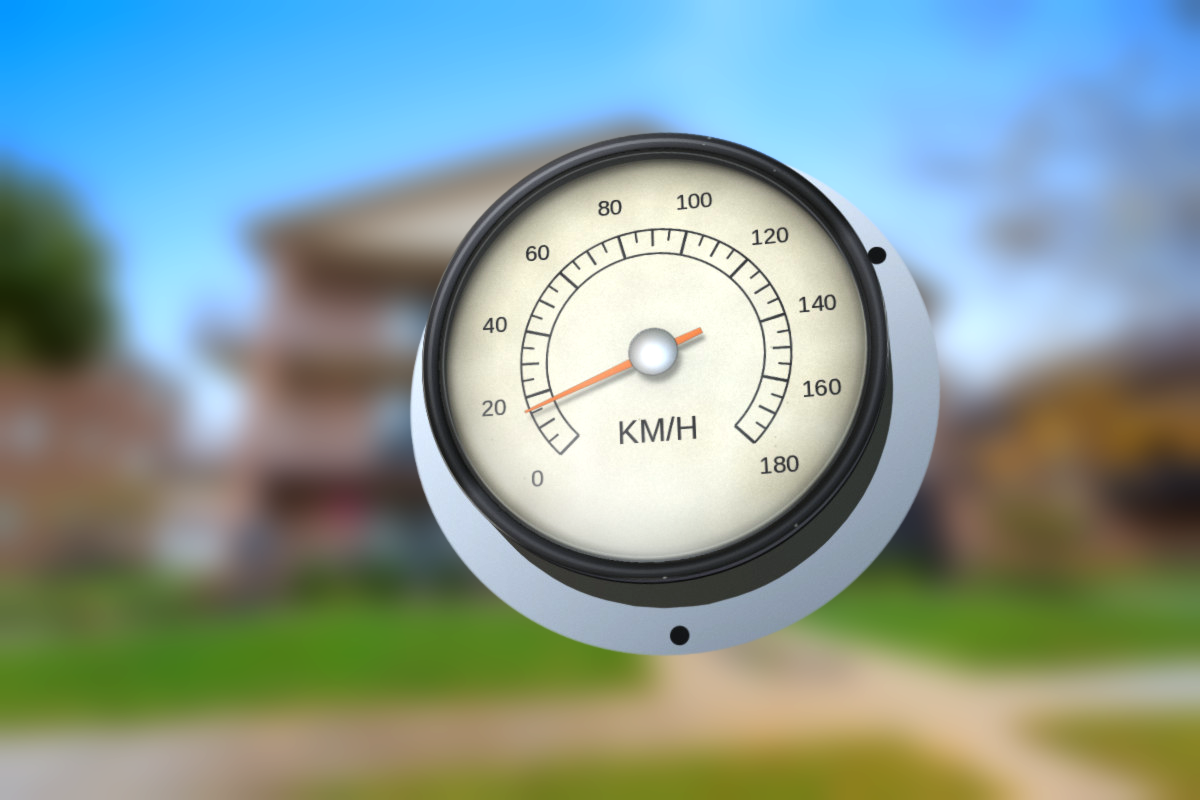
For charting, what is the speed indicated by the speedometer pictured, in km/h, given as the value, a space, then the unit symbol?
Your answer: 15 km/h
